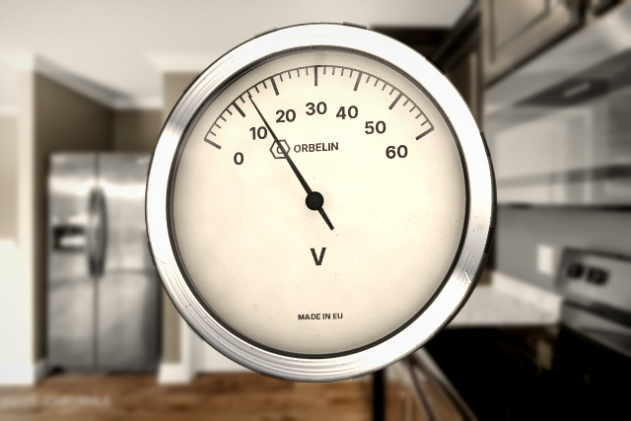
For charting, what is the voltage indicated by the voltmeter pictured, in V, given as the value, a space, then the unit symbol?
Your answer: 14 V
